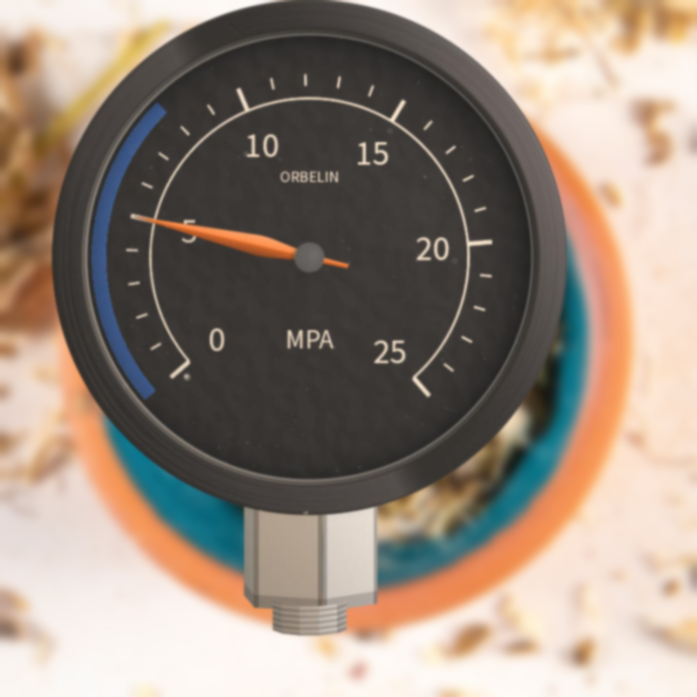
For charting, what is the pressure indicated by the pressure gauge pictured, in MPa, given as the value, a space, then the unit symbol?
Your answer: 5 MPa
